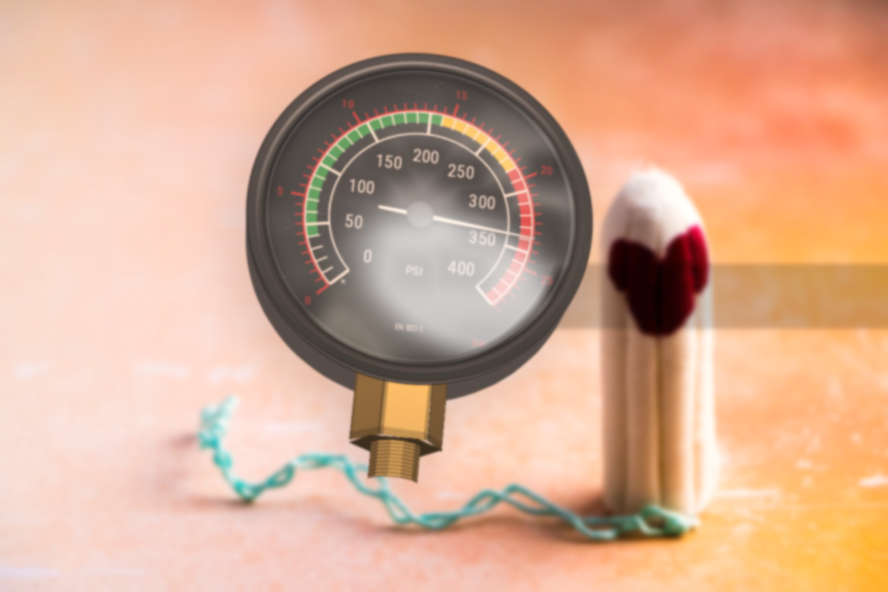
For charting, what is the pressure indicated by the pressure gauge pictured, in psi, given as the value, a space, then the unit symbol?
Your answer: 340 psi
